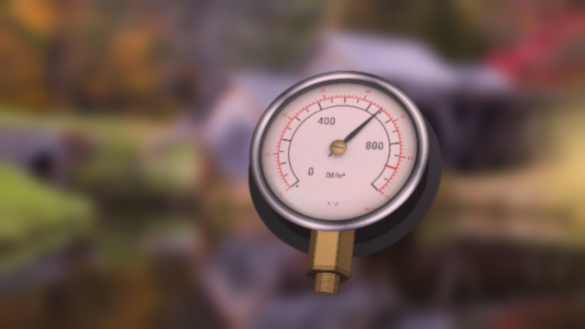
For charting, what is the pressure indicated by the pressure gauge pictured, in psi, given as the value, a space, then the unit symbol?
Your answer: 650 psi
